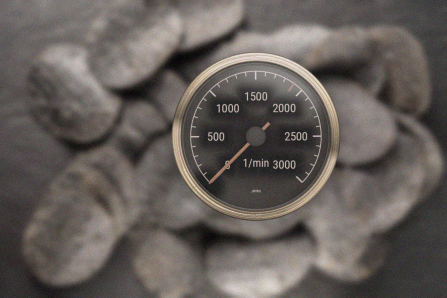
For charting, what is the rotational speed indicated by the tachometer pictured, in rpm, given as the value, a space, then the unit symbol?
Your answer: 0 rpm
